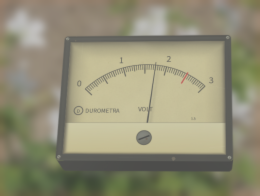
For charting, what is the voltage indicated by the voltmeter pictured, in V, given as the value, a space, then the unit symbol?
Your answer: 1.75 V
